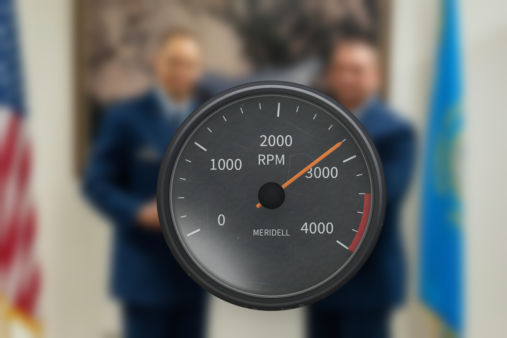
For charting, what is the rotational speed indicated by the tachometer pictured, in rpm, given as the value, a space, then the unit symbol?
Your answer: 2800 rpm
